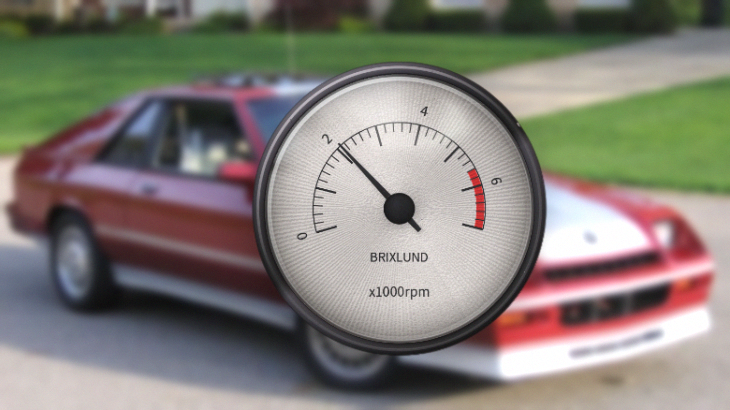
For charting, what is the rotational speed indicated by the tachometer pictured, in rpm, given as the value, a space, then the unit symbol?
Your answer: 2100 rpm
